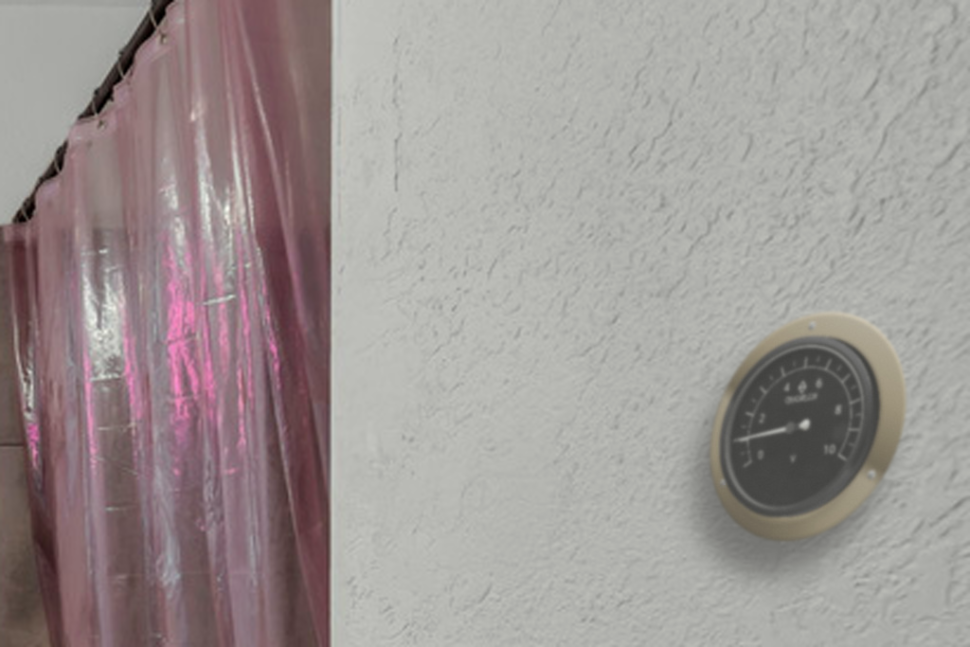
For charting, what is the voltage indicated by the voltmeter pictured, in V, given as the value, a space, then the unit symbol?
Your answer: 1 V
